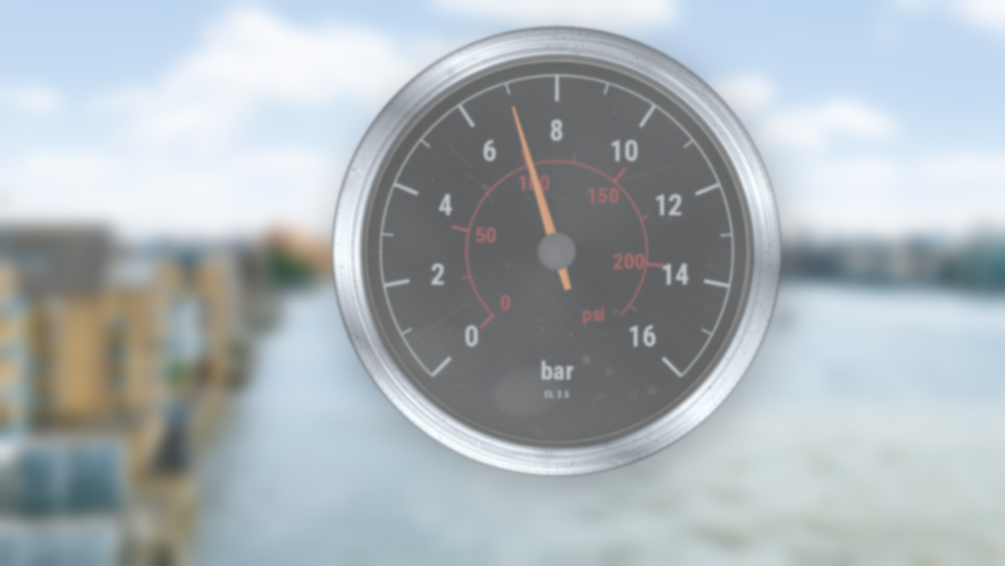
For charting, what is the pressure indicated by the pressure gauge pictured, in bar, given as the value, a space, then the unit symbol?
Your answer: 7 bar
